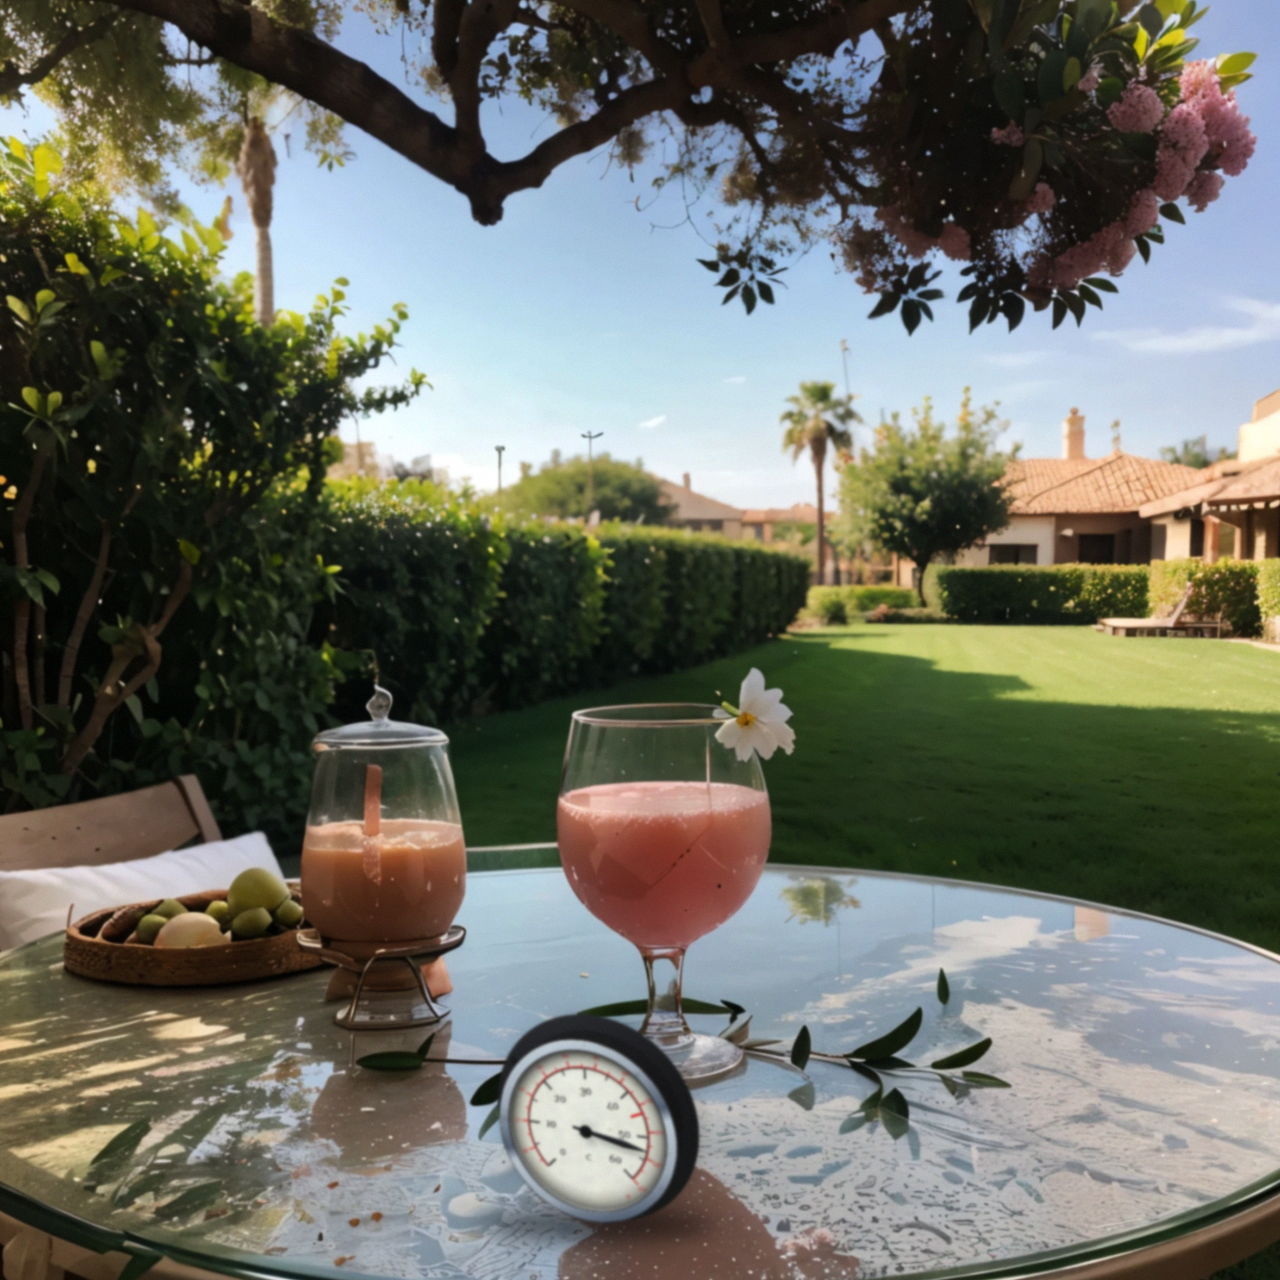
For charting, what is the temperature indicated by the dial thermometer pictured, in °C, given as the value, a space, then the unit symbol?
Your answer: 52.5 °C
